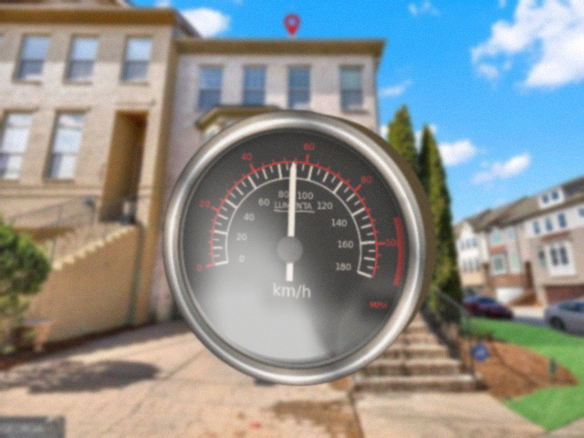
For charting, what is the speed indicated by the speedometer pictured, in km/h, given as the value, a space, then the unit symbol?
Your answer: 90 km/h
